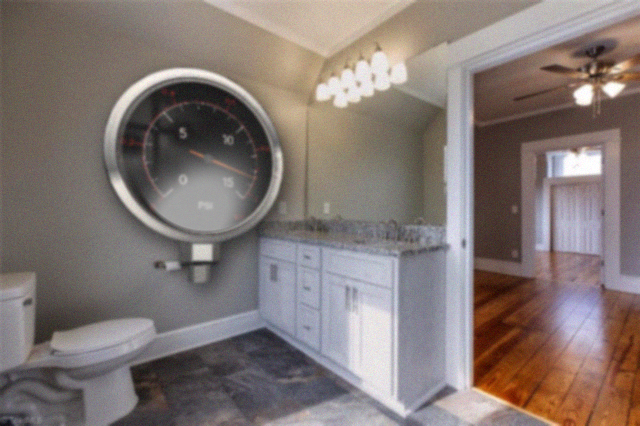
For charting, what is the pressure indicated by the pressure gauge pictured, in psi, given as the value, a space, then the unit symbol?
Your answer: 13.5 psi
